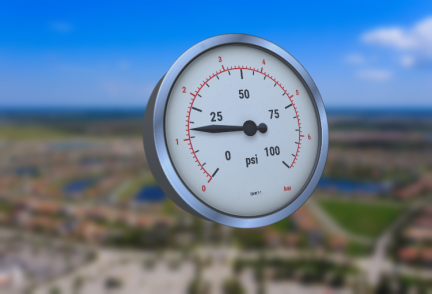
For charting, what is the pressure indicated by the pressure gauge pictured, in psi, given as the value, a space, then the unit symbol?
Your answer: 17.5 psi
